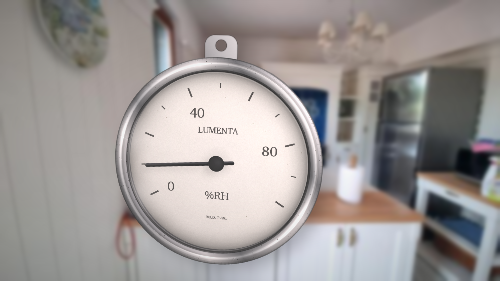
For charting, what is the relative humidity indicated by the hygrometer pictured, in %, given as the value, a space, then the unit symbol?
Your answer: 10 %
